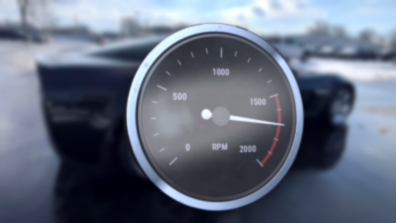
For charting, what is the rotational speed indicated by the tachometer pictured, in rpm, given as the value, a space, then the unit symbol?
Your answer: 1700 rpm
